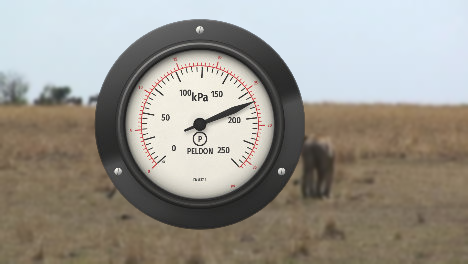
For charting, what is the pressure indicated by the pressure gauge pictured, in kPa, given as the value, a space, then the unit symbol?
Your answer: 185 kPa
